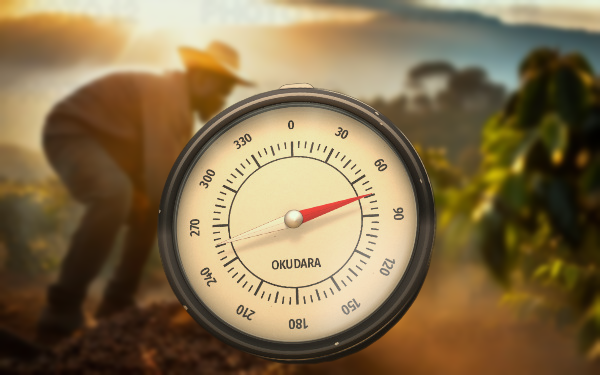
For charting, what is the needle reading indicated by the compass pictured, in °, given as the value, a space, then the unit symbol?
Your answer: 75 °
